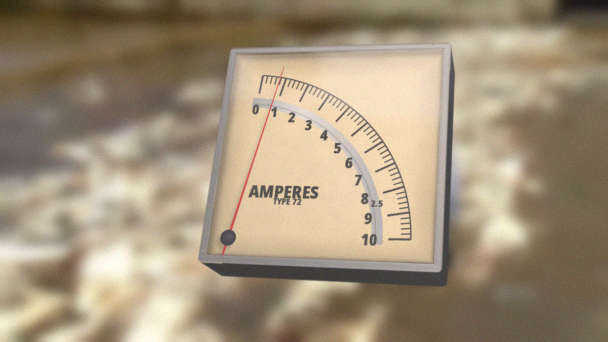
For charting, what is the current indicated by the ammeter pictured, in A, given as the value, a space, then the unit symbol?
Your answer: 0.8 A
